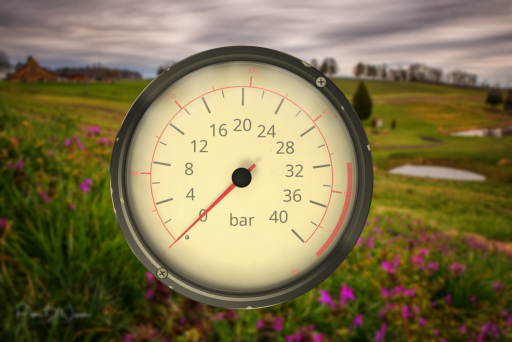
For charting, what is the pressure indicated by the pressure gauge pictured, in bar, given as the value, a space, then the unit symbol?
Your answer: 0 bar
